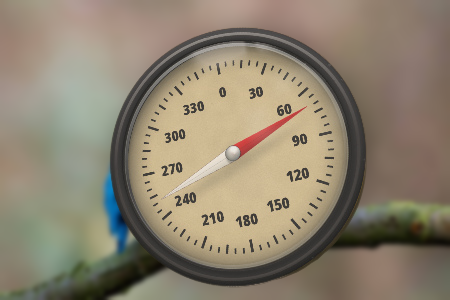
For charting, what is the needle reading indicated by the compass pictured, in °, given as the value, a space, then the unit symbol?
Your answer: 70 °
